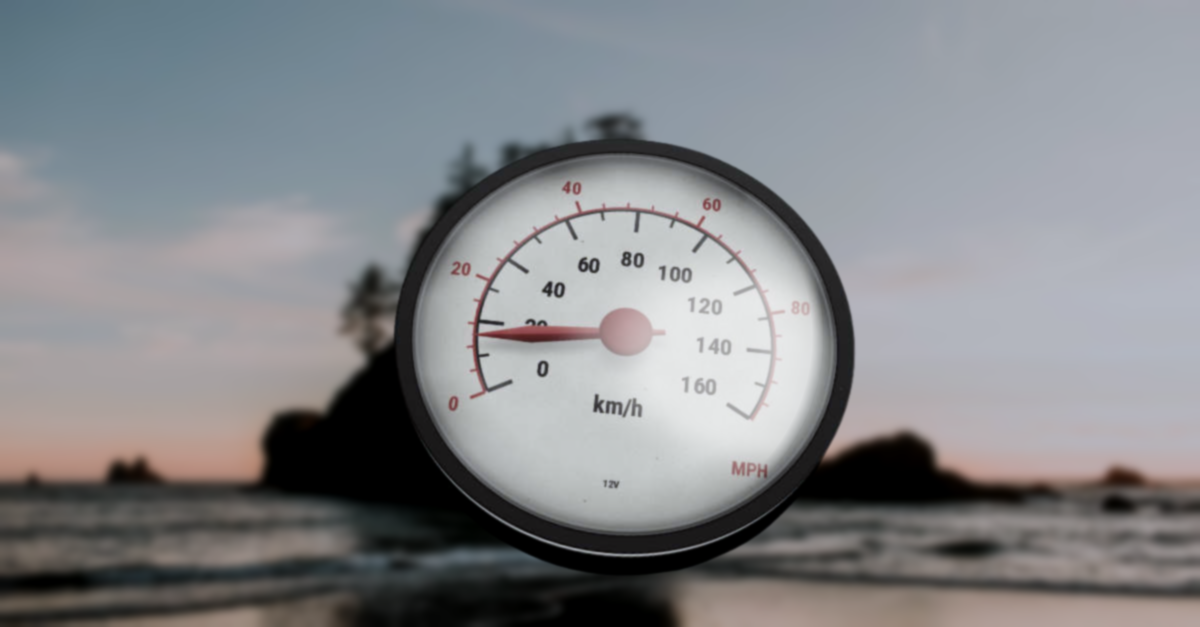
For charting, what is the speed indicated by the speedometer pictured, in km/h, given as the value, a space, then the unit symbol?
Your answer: 15 km/h
